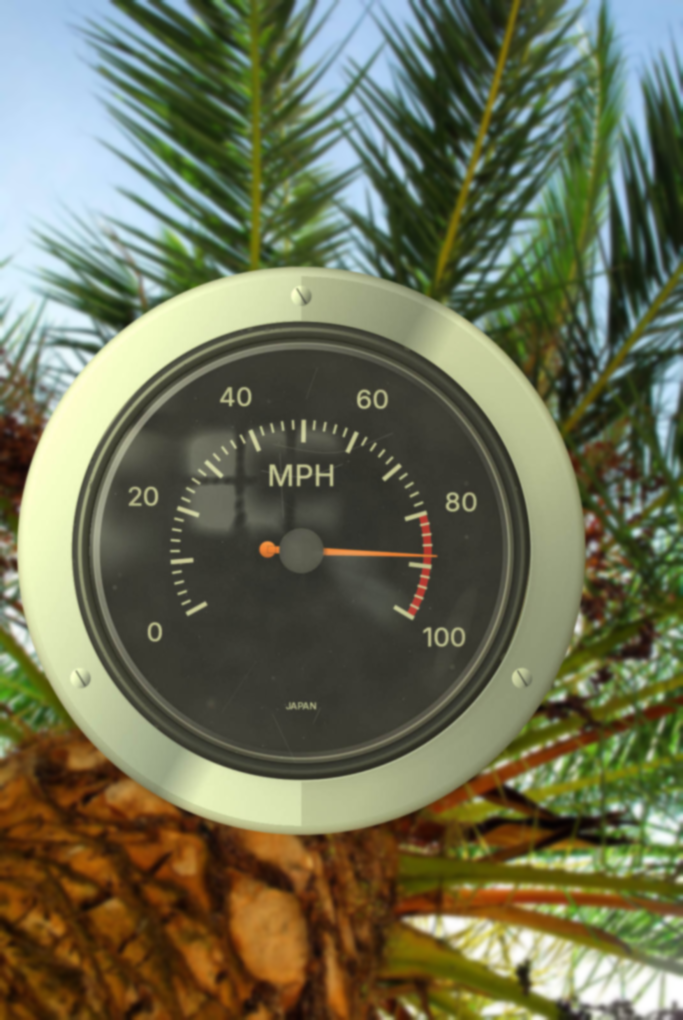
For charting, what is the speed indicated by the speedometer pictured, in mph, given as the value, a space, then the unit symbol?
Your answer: 88 mph
